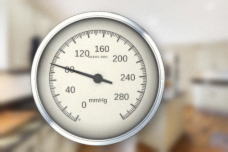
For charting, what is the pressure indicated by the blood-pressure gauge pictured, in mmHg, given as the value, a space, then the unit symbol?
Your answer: 80 mmHg
